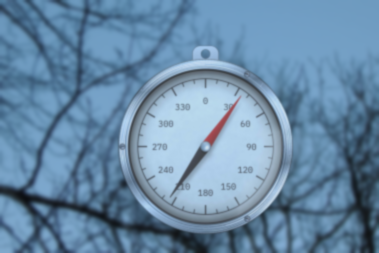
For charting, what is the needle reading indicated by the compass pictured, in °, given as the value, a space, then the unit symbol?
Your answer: 35 °
